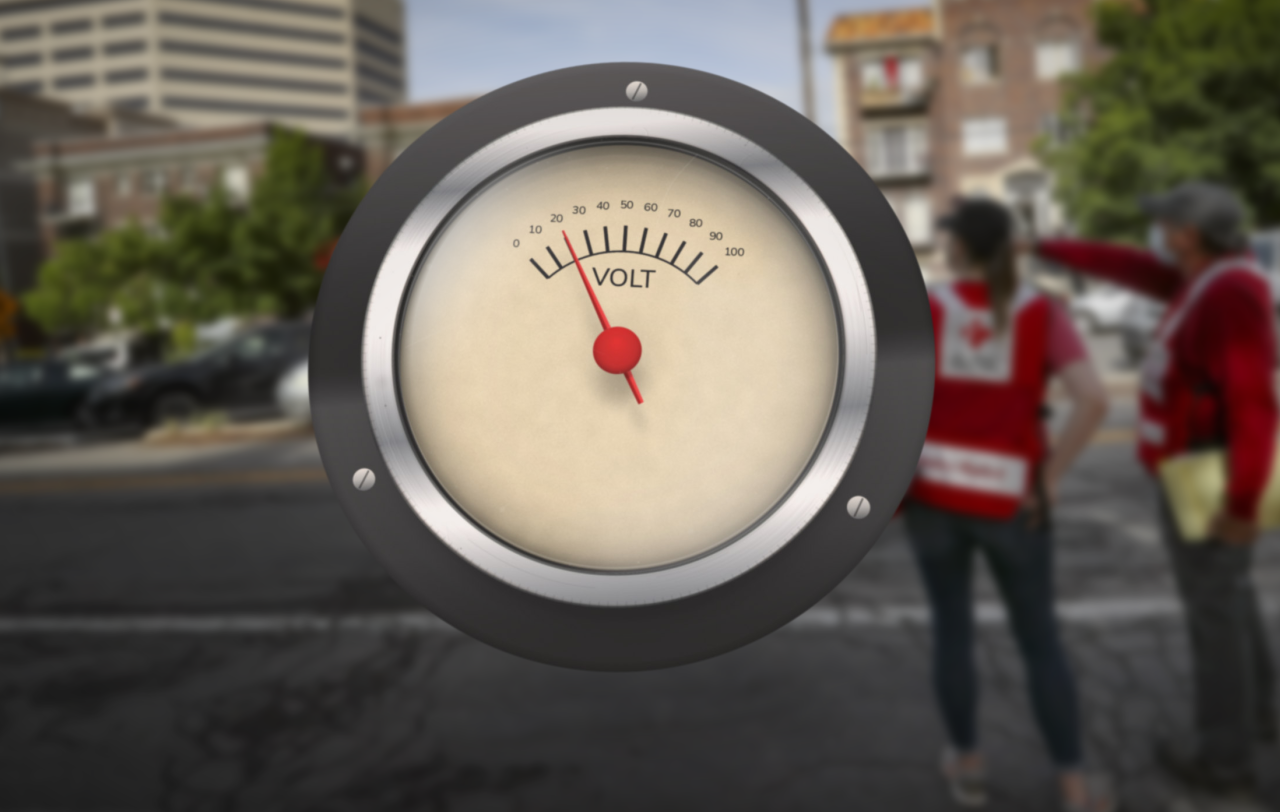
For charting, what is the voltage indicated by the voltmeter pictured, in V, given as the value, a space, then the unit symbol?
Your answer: 20 V
